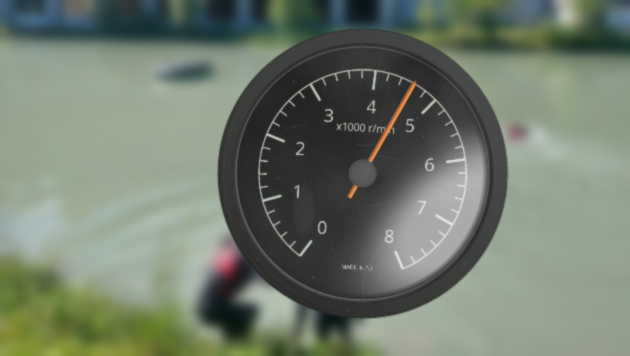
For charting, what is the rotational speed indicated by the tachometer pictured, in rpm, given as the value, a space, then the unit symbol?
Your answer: 4600 rpm
